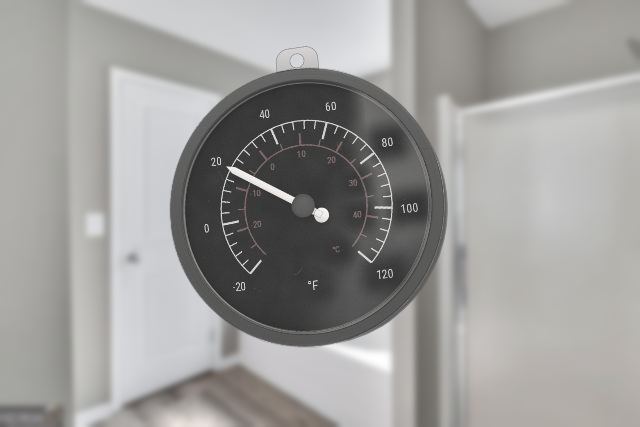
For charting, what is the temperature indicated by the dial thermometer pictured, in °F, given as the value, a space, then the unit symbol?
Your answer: 20 °F
